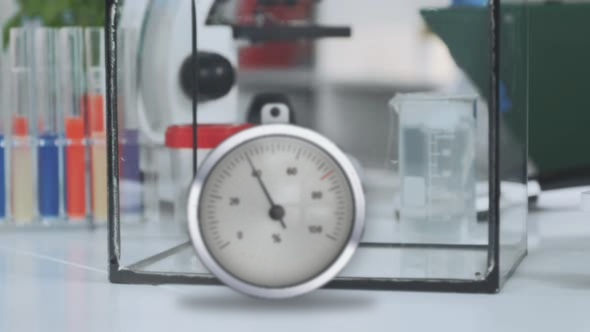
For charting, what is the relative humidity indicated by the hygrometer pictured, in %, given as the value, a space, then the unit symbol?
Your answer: 40 %
